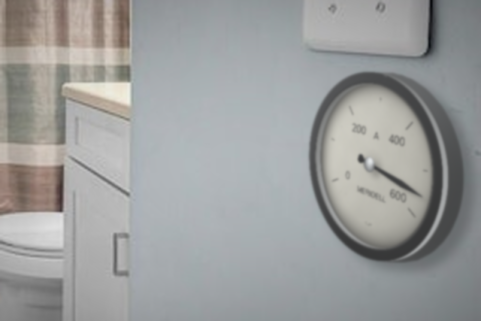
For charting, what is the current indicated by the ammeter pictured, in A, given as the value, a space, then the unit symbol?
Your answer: 550 A
